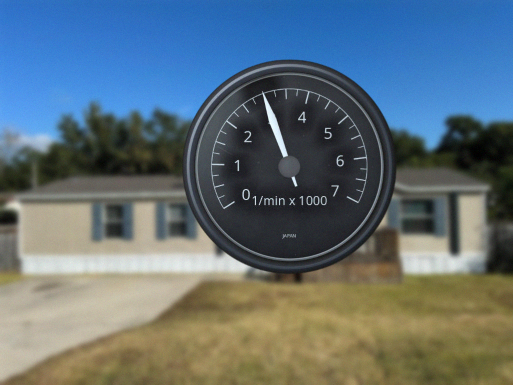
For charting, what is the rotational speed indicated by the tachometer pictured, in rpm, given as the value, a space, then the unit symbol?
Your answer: 3000 rpm
